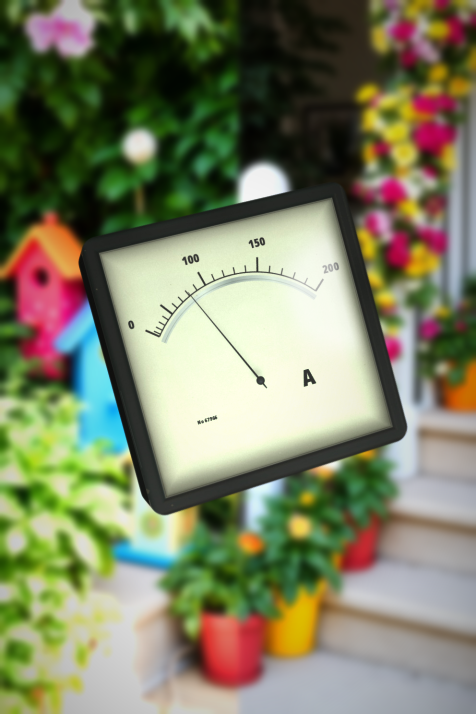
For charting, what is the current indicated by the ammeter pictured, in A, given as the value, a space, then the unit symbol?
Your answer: 80 A
